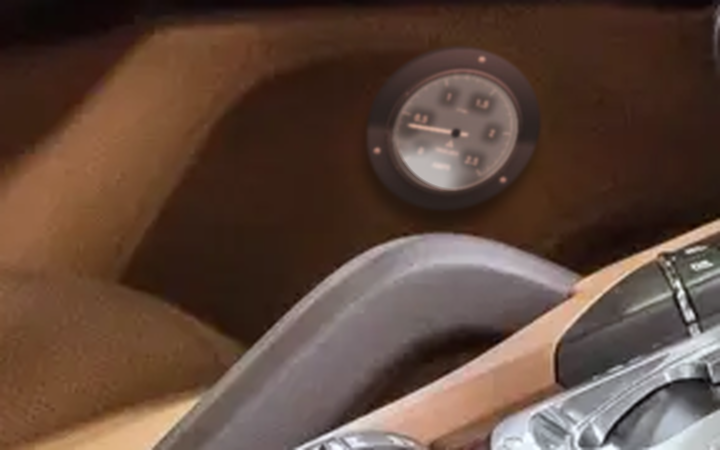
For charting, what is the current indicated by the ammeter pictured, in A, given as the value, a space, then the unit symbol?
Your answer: 0.4 A
